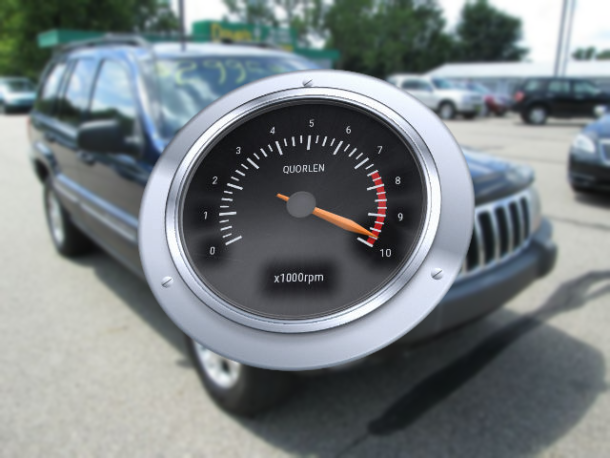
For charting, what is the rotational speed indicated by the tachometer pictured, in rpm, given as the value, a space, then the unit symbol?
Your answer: 9750 rpm
